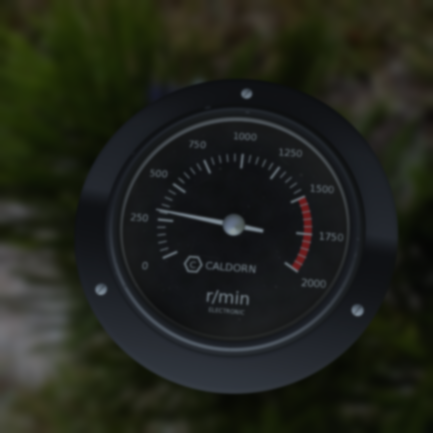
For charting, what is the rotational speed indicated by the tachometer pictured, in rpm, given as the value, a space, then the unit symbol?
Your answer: 300 rpm
